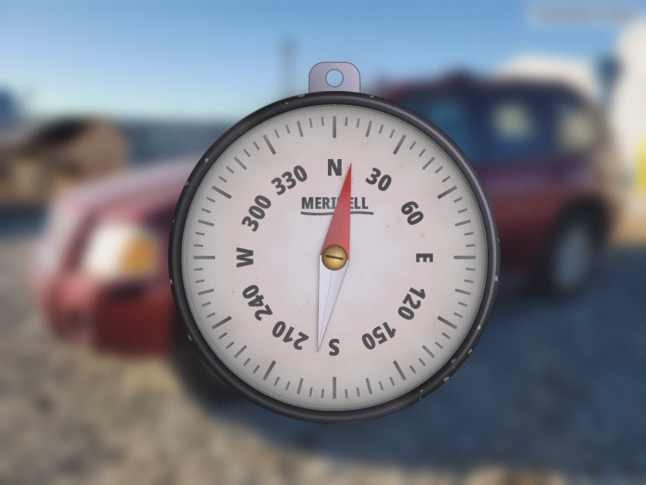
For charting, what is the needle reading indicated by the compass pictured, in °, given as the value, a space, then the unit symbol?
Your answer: 10 °
